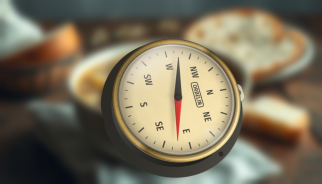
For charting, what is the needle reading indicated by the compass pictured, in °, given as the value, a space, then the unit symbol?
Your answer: 105 °
